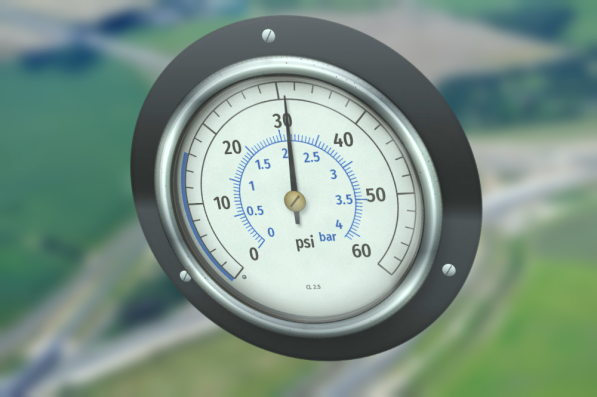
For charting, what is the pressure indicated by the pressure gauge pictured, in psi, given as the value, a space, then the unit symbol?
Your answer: 31 psi
